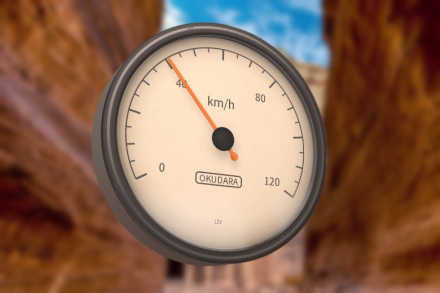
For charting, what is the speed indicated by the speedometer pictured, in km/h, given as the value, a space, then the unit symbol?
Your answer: 40 km/h
